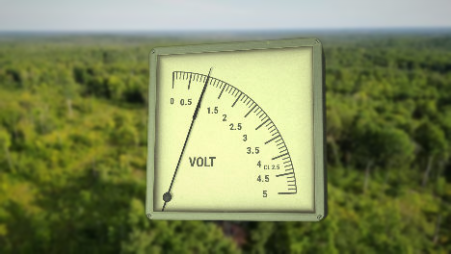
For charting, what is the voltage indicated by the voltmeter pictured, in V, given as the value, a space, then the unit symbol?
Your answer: 1 V
